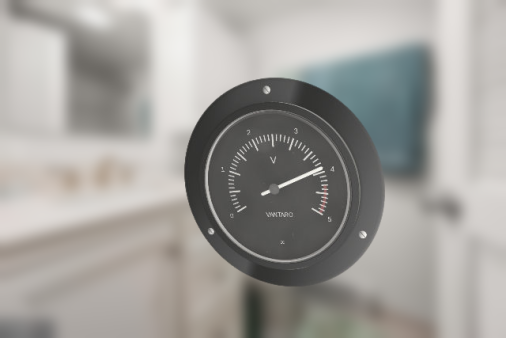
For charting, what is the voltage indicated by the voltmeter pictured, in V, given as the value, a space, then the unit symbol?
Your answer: 3.9 V
